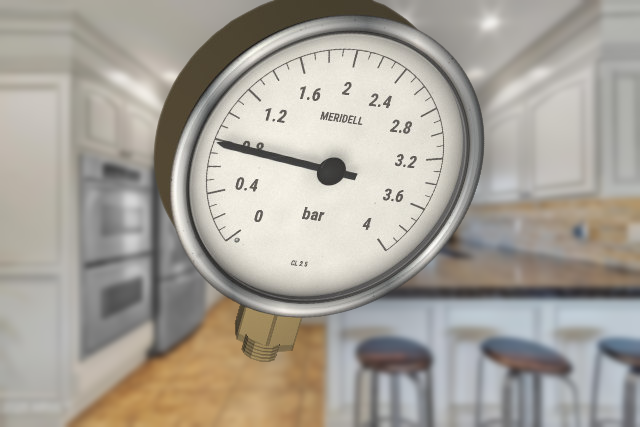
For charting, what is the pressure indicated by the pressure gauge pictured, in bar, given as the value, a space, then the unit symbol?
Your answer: 0.8 bar
